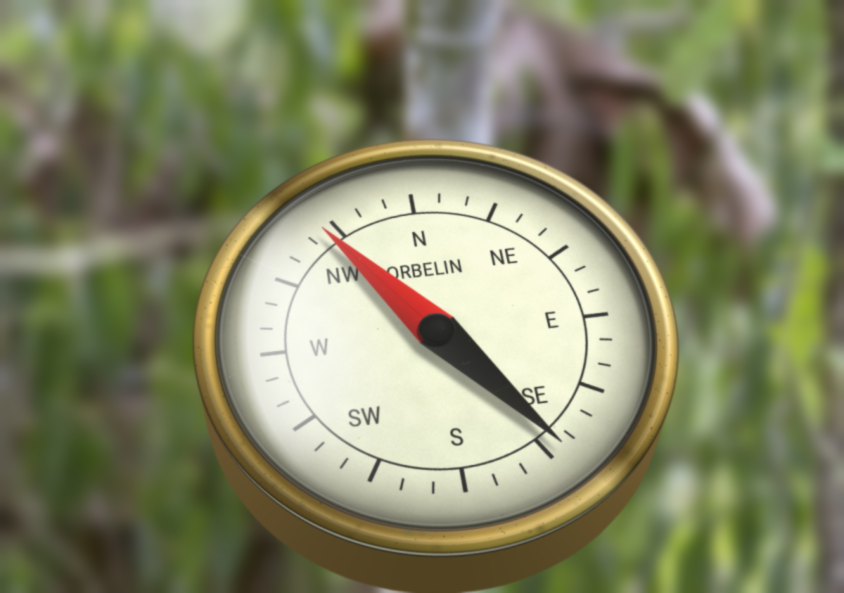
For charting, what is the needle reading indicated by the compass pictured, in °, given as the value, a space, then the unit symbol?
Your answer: 325 °
